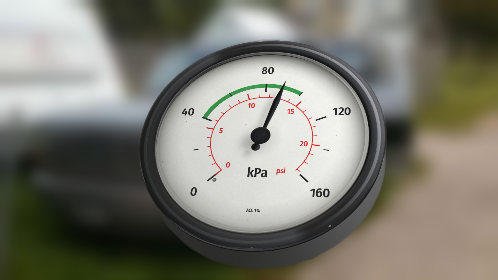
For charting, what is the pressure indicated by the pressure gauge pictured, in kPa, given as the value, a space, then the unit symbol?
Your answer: 90 kPa
